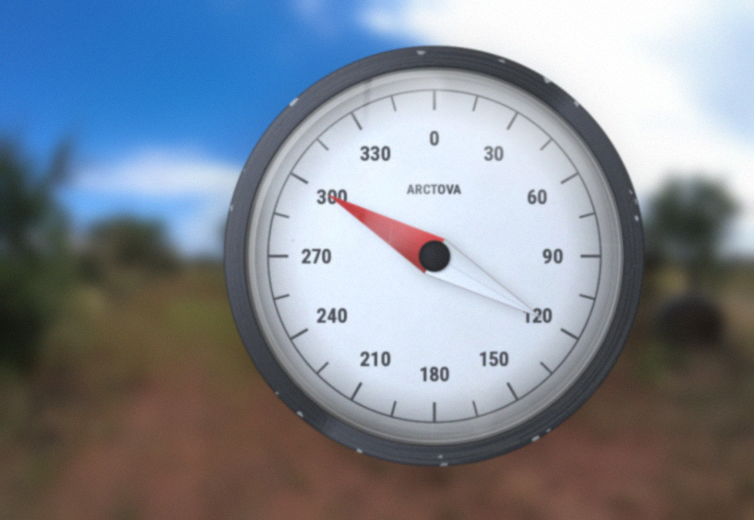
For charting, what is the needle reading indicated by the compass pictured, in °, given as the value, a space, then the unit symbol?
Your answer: 300 °
